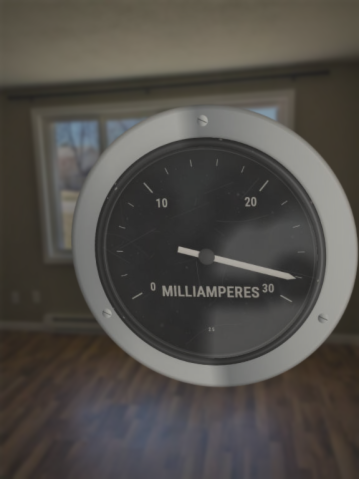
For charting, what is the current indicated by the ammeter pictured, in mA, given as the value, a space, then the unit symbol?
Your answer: 28 mA
